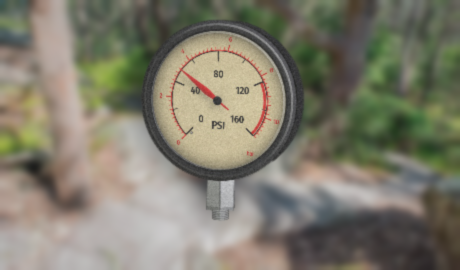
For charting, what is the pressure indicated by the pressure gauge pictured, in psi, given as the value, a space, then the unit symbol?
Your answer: 50 psi
